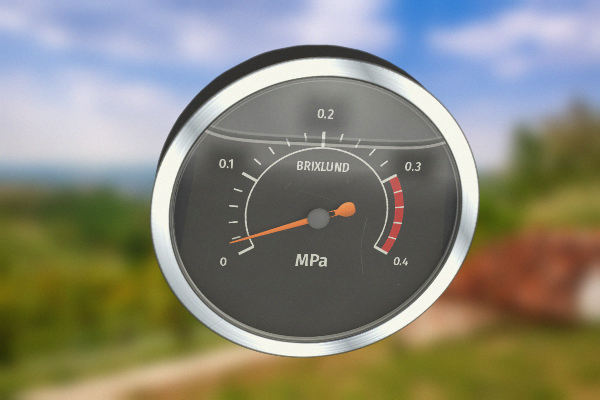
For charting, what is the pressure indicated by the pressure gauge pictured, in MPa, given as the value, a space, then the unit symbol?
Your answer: 0.02 MPa
